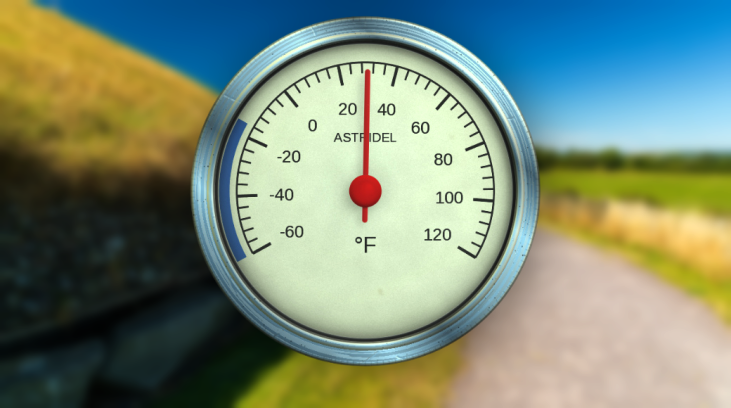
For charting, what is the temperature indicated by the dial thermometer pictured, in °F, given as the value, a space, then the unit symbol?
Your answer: 30 °F
